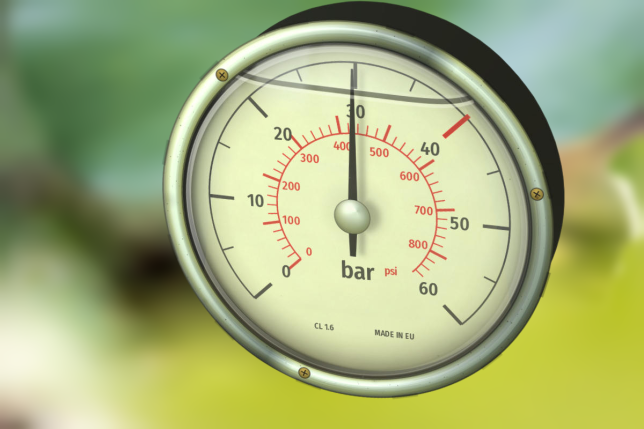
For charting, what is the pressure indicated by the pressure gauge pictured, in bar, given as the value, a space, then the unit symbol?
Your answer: 30 bar
